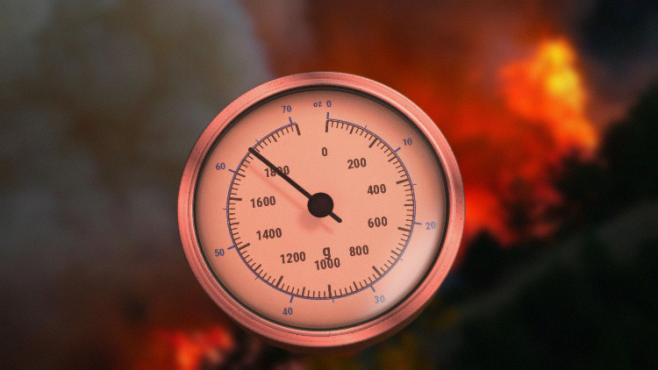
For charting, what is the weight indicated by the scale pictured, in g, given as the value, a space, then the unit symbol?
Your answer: 1800 g
